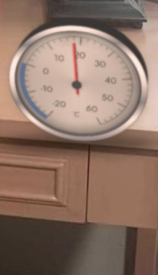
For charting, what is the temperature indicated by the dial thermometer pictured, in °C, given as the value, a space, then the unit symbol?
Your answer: 18 °C
